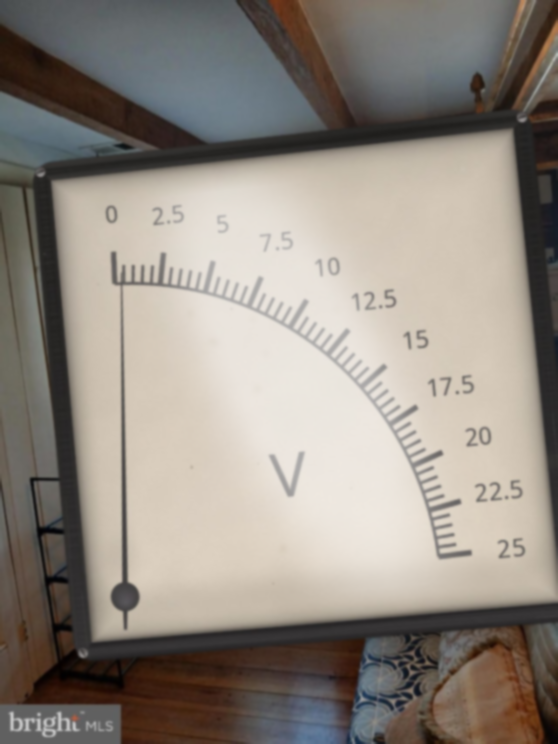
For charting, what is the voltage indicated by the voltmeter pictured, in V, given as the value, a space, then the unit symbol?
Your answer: 0.5 V
